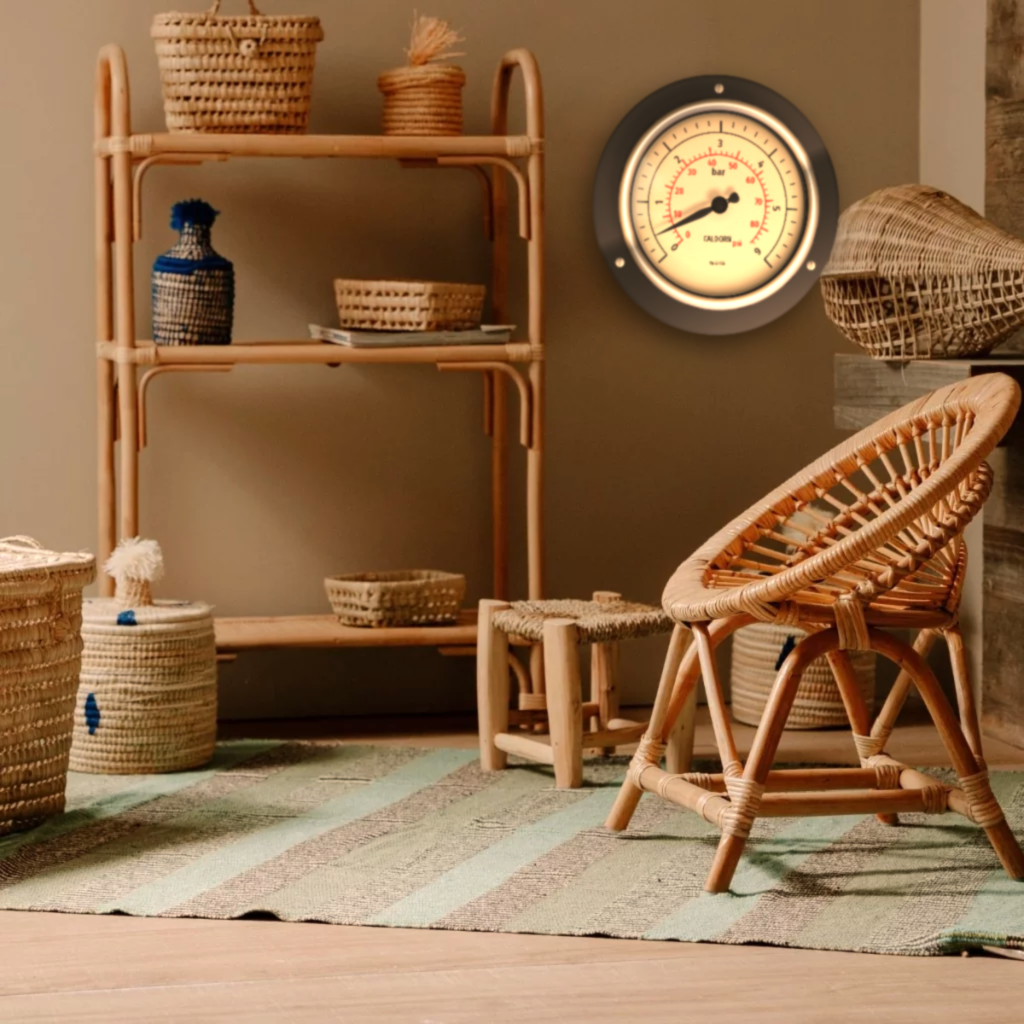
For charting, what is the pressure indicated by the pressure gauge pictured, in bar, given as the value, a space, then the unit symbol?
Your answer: 0.4 bar
